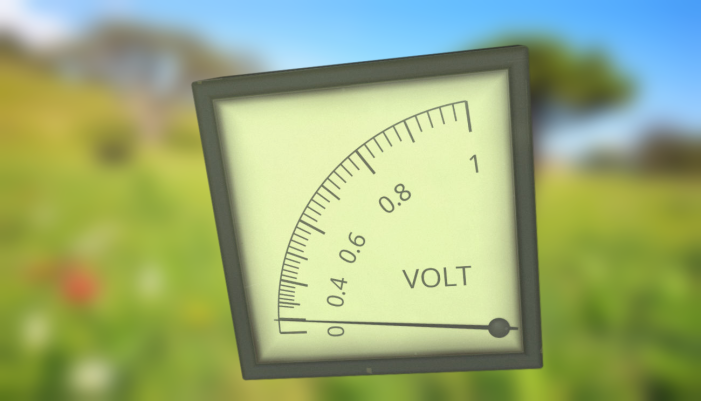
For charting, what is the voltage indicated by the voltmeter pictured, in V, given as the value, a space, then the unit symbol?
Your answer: 0.2 V
